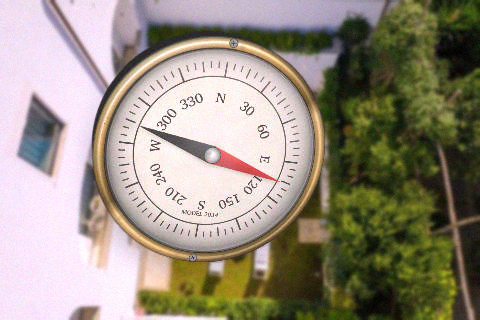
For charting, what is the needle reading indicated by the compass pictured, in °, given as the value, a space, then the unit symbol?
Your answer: 105 °
